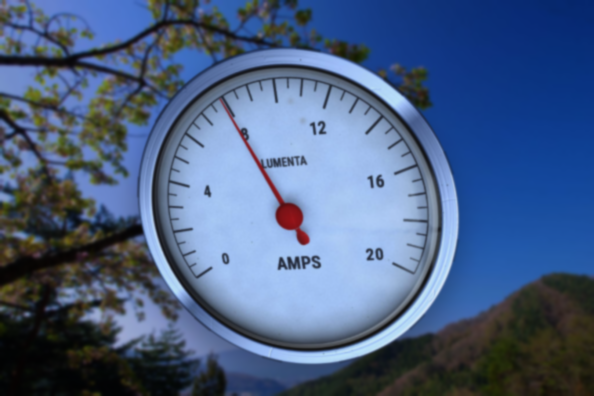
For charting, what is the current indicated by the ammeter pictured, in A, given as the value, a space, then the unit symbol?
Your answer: 8 A
